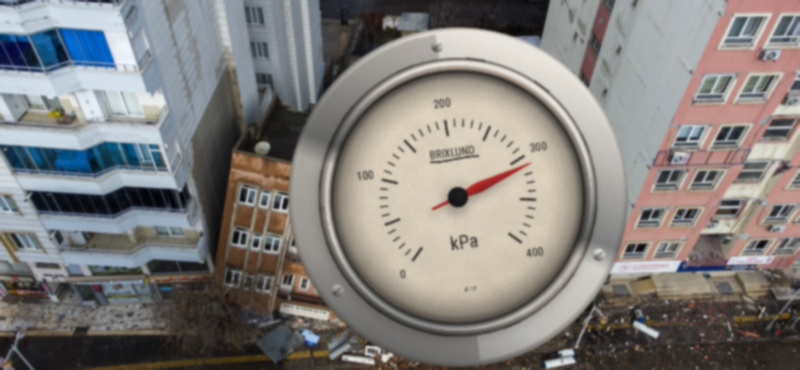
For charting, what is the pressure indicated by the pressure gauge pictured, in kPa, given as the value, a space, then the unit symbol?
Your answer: 310 kPa
